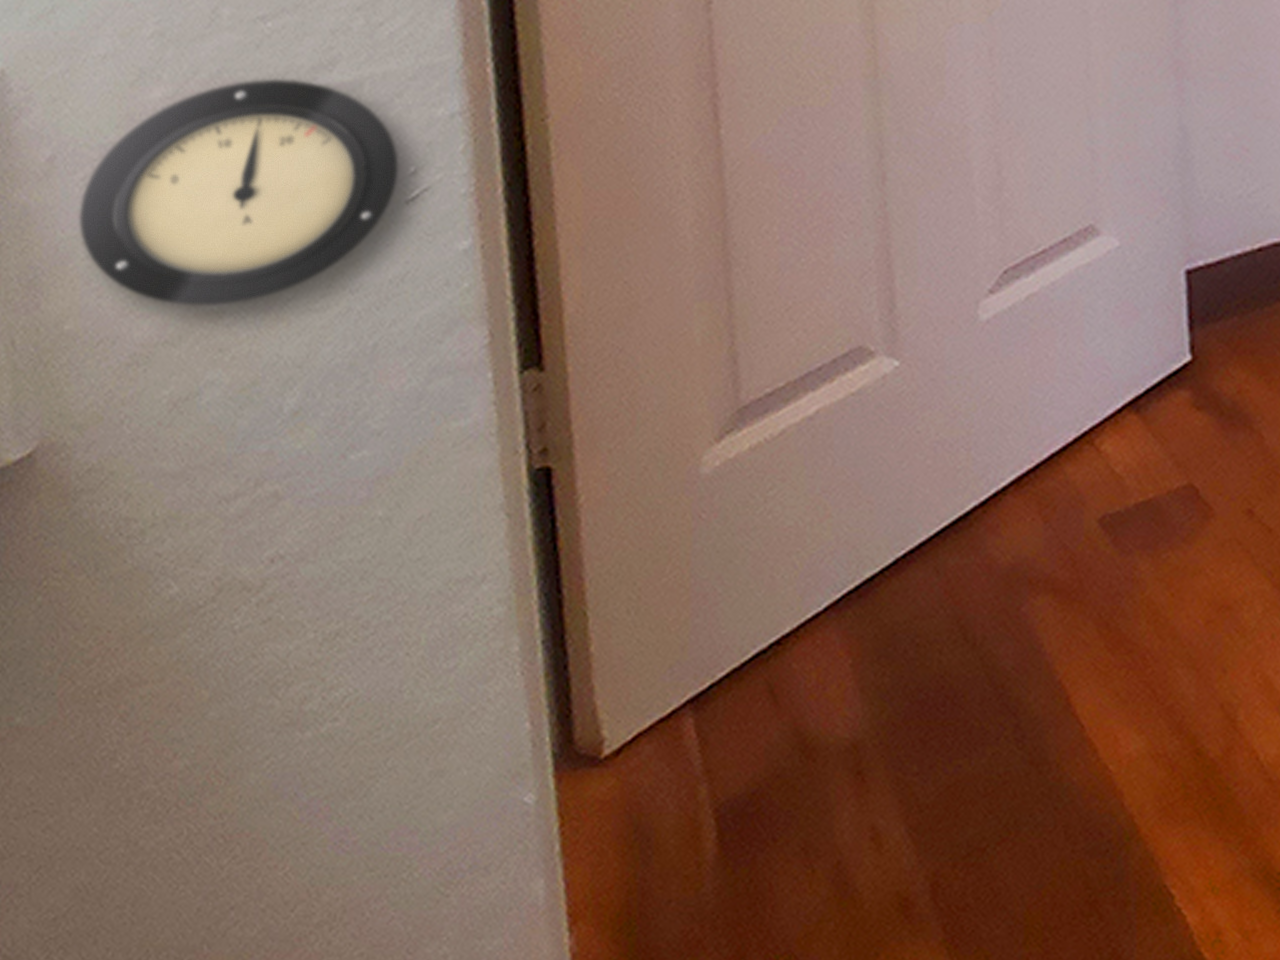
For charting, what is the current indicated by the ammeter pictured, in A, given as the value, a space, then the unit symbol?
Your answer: 15 A
